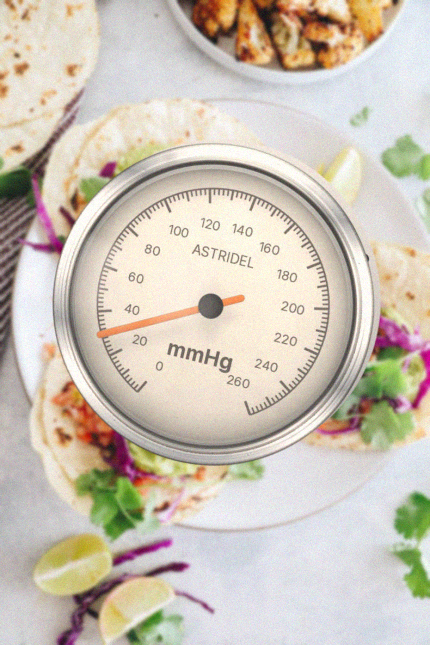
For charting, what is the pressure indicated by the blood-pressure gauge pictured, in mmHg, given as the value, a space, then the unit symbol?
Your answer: 30 mmHg
